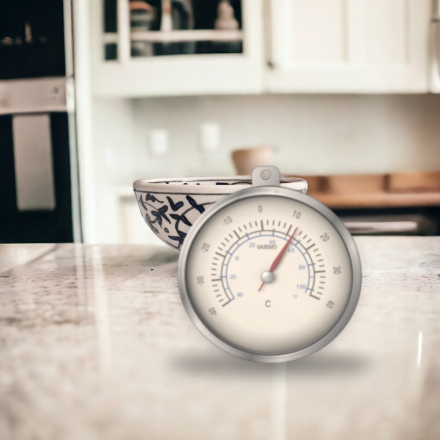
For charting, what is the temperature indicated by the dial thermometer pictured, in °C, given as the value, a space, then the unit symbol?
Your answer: 12 °C
